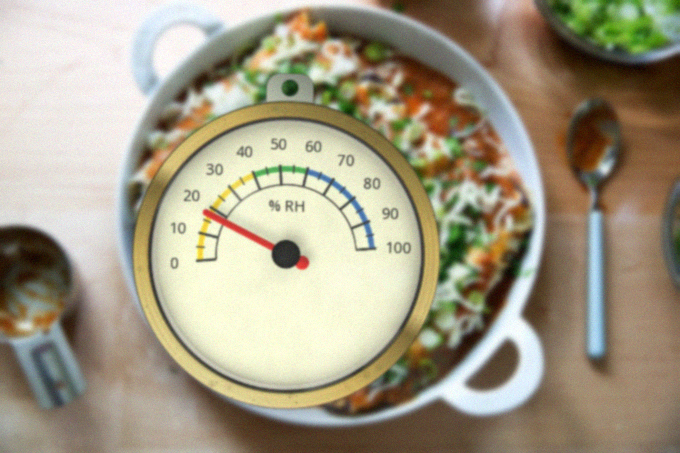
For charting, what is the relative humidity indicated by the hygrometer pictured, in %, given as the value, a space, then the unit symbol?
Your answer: 17.5 %
